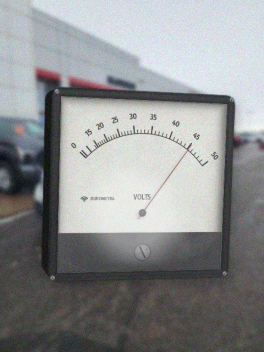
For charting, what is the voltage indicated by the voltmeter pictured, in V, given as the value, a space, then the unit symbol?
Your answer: 45 V
